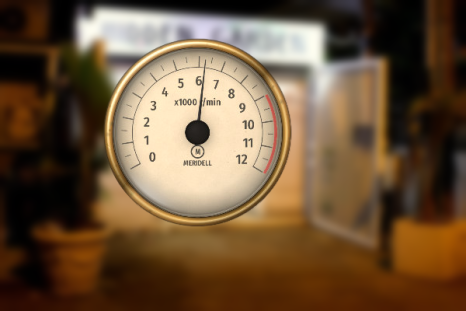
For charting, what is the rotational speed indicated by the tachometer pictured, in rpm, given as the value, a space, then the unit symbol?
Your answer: 6250 rpm
